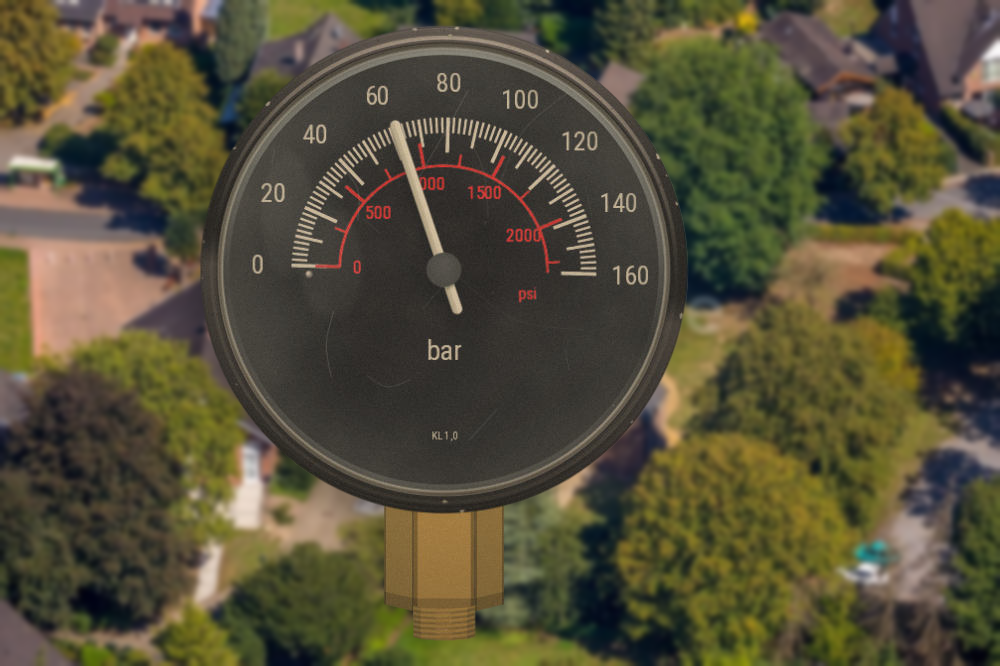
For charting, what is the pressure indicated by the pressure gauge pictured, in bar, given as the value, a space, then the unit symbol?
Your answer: 62 bar
